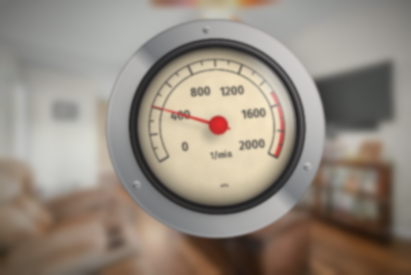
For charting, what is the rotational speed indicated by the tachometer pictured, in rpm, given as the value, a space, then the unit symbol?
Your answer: 400 rpm
